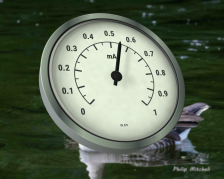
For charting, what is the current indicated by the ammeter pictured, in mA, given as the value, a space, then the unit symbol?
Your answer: 0.55 mA
